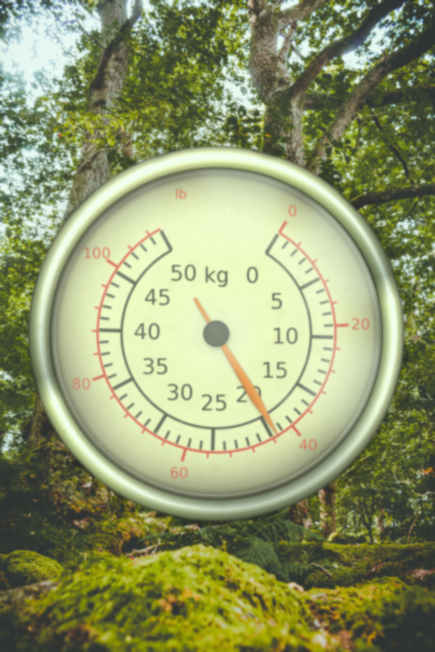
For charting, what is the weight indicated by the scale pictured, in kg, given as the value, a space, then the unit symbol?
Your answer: 19.5 kg
